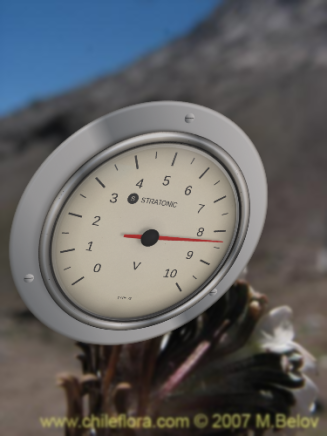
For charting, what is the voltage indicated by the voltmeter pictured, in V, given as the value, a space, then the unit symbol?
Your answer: 8.25 V
